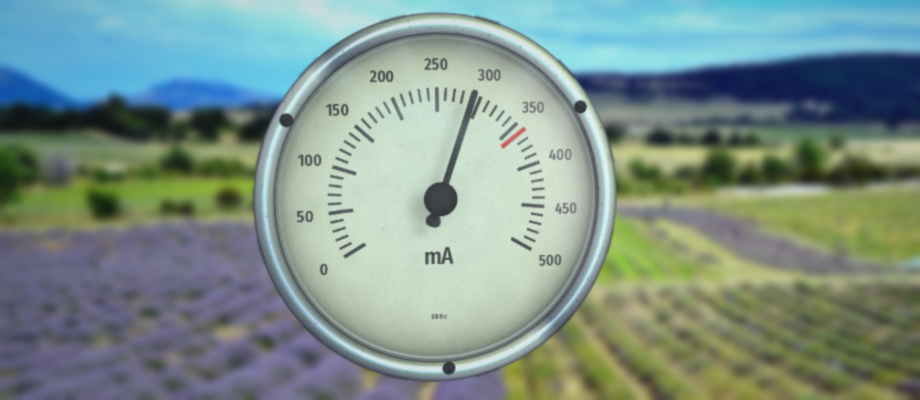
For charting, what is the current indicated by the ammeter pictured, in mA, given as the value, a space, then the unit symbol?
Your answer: 290 mA
